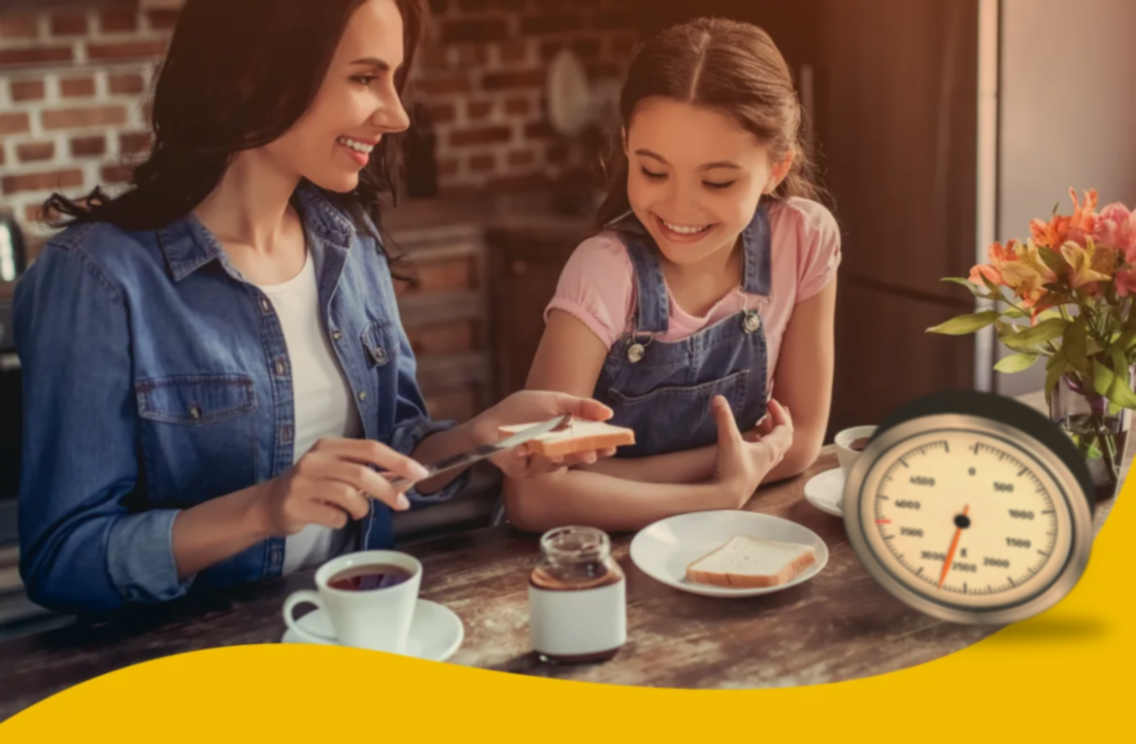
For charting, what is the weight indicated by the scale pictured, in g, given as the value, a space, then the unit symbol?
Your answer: 2750 g
